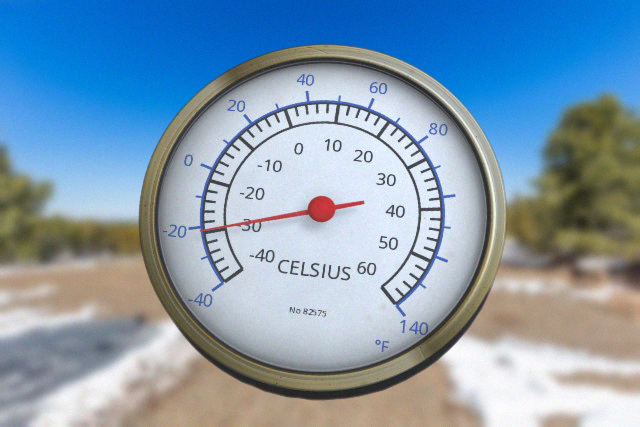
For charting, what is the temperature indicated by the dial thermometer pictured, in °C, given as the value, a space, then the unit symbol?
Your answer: -30 °C
